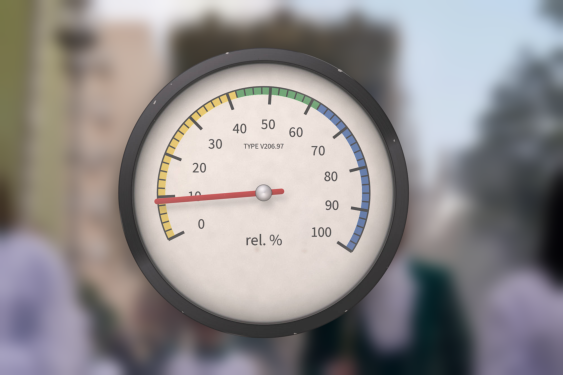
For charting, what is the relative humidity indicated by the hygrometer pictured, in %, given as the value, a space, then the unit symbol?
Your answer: 9 %
